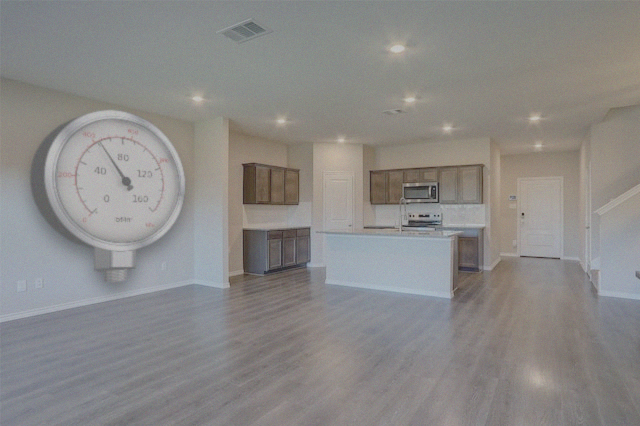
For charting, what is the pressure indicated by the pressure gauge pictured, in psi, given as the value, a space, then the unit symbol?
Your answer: 60 psi
